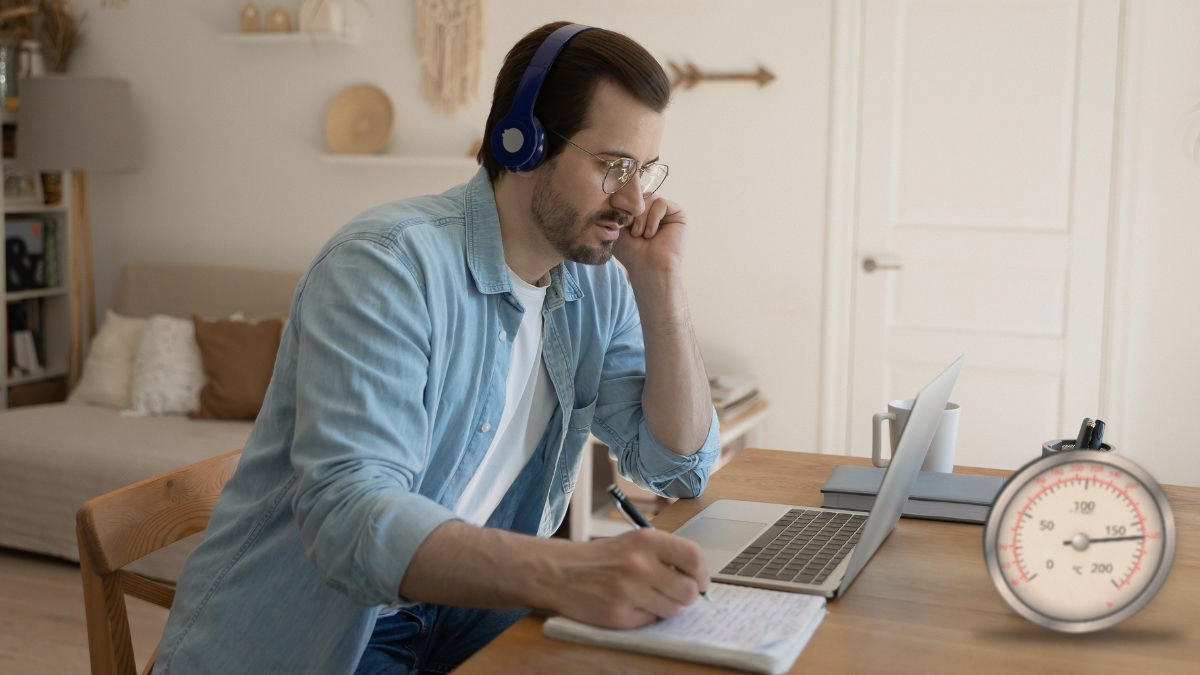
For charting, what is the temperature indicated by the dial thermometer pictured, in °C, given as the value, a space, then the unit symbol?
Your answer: 160 °C
